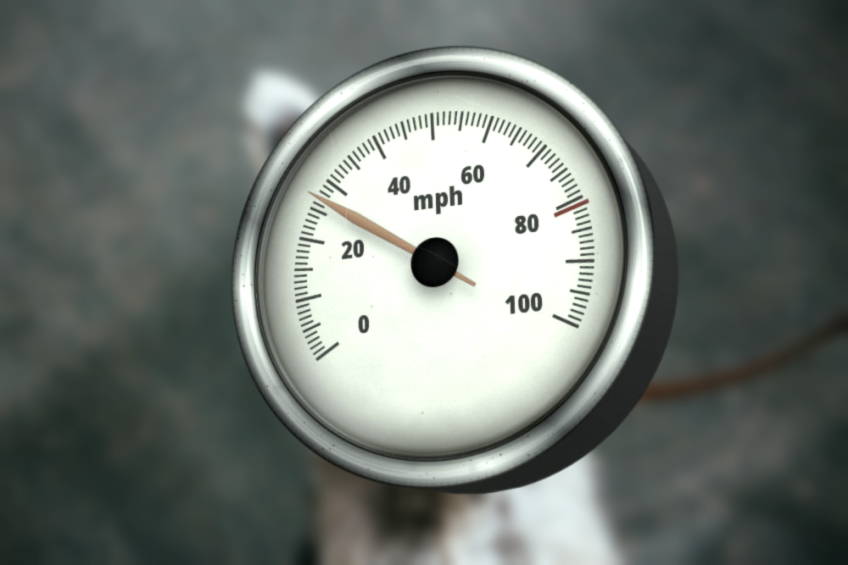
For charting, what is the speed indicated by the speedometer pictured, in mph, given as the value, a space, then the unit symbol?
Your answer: 27 mph
